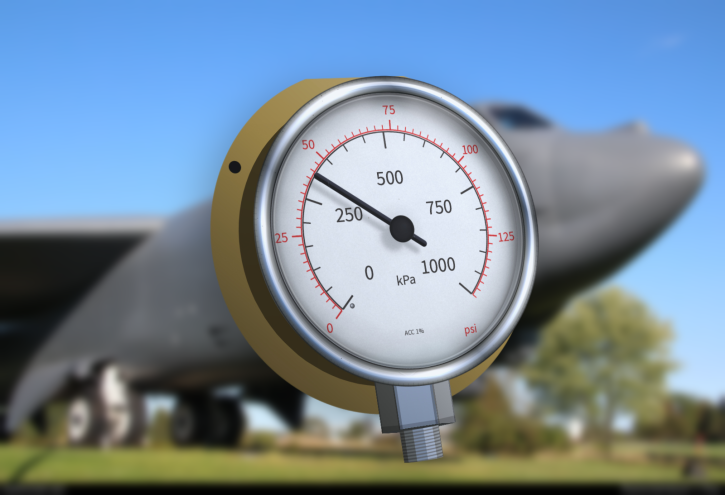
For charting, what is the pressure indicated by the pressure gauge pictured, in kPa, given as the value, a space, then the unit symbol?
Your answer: 300 kPa
